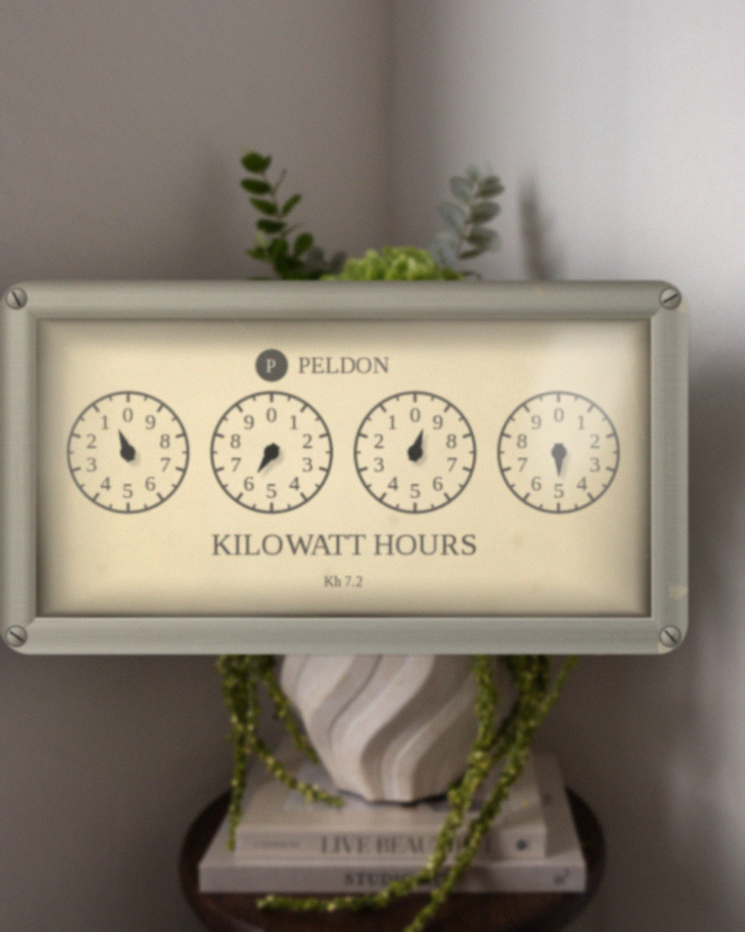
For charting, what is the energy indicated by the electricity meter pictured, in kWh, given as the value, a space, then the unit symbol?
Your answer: 595 kWh
